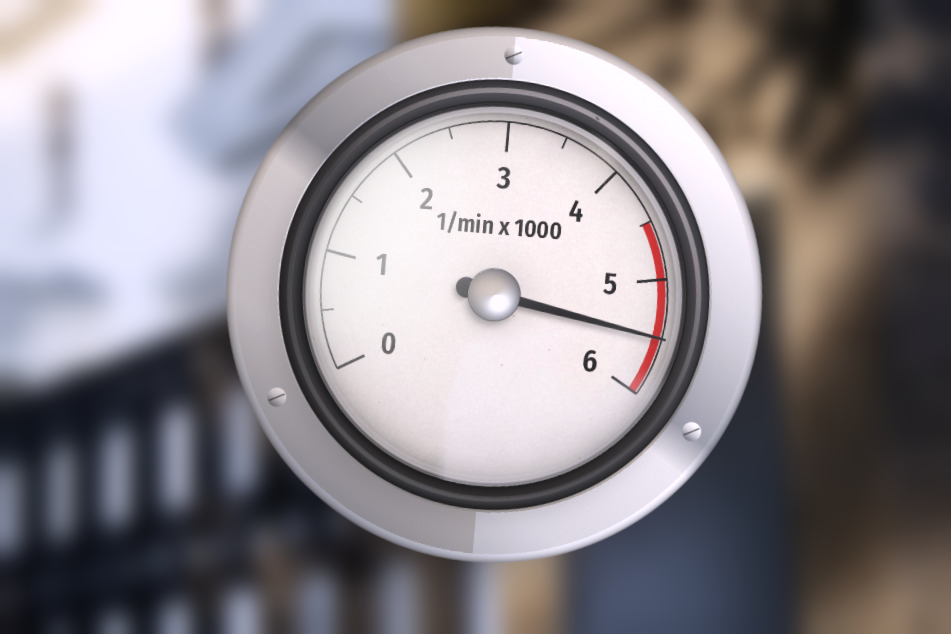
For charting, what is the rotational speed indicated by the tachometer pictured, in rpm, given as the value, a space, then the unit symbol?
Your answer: 5500 rpm
